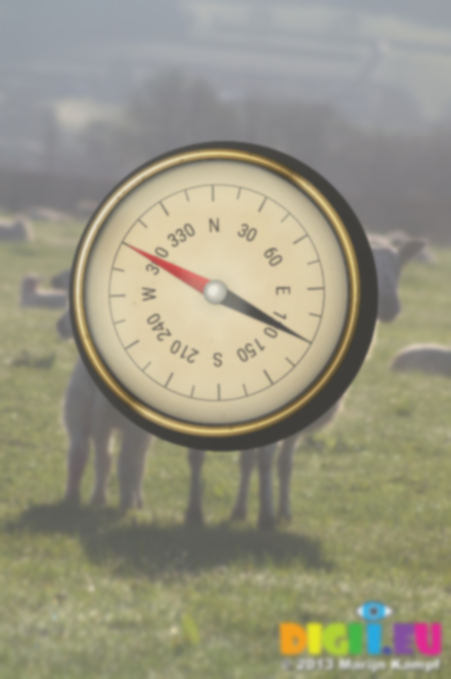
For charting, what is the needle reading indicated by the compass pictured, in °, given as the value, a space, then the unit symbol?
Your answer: 300 °
